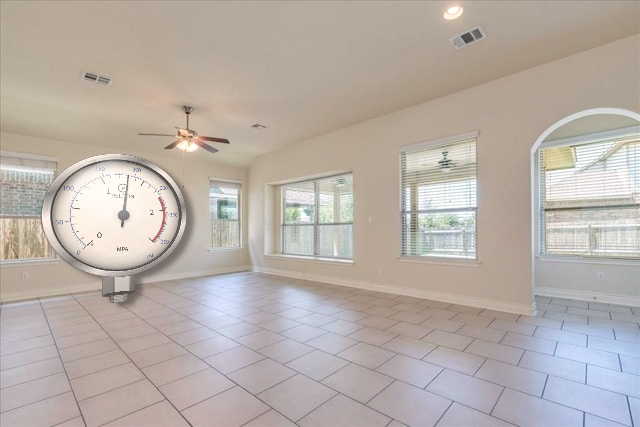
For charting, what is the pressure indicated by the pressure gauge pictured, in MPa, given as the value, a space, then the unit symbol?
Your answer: 1.3 MPa
